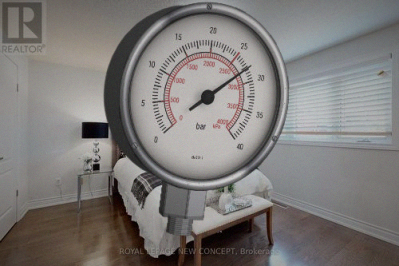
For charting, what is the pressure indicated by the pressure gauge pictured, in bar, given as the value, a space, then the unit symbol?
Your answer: 27.5 bar
